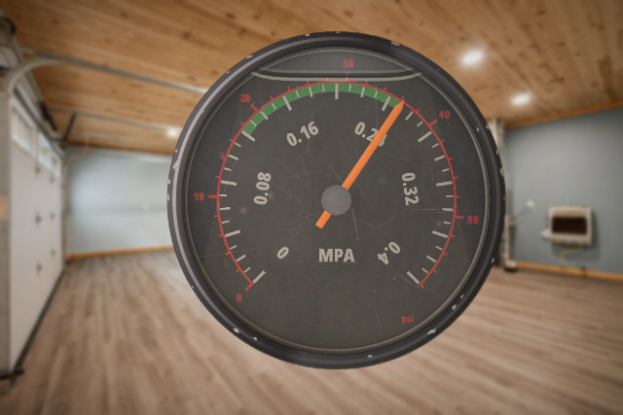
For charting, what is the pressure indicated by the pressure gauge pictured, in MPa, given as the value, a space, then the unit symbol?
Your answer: 0.25 MPa
